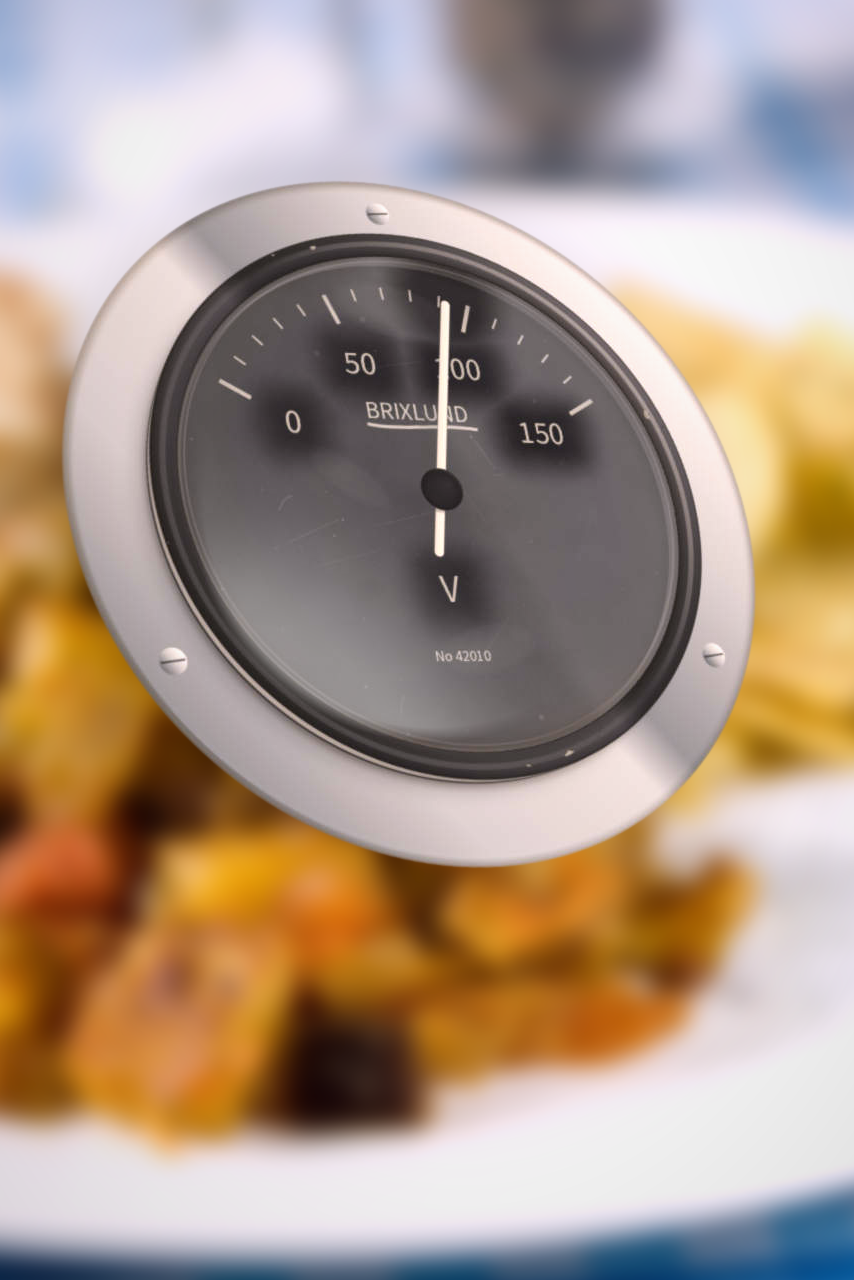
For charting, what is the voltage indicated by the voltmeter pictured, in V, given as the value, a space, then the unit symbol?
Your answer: 90 V
